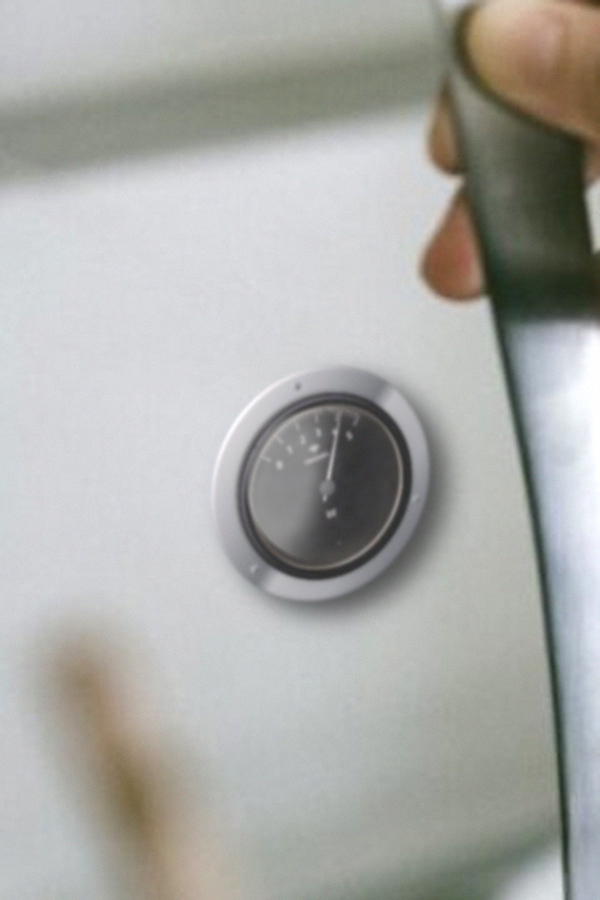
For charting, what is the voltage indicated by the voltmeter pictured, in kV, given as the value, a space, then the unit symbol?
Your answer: 4 kV
